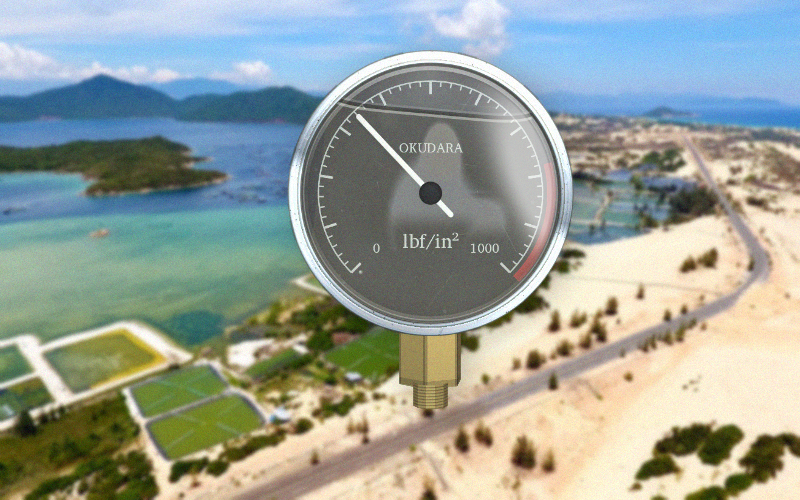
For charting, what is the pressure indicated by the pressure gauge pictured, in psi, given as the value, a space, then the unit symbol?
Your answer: 340 psi
